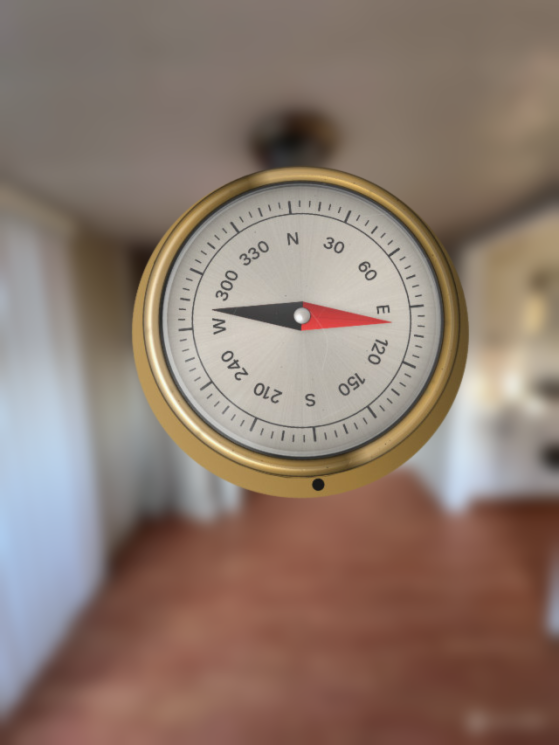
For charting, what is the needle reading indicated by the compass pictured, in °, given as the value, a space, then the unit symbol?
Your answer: 100 °
